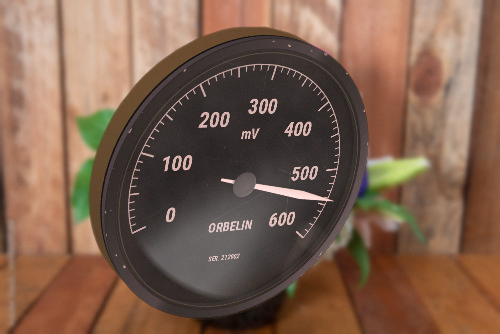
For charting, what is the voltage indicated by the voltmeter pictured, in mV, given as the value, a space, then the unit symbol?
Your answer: 540 mV
